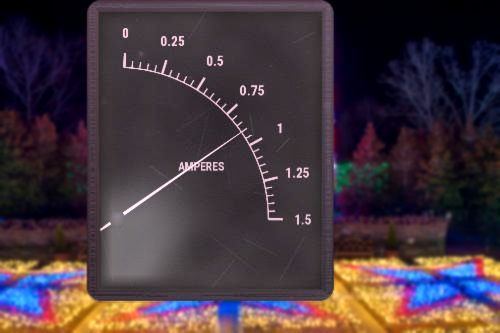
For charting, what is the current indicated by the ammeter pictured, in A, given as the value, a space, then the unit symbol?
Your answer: 0.9 A
